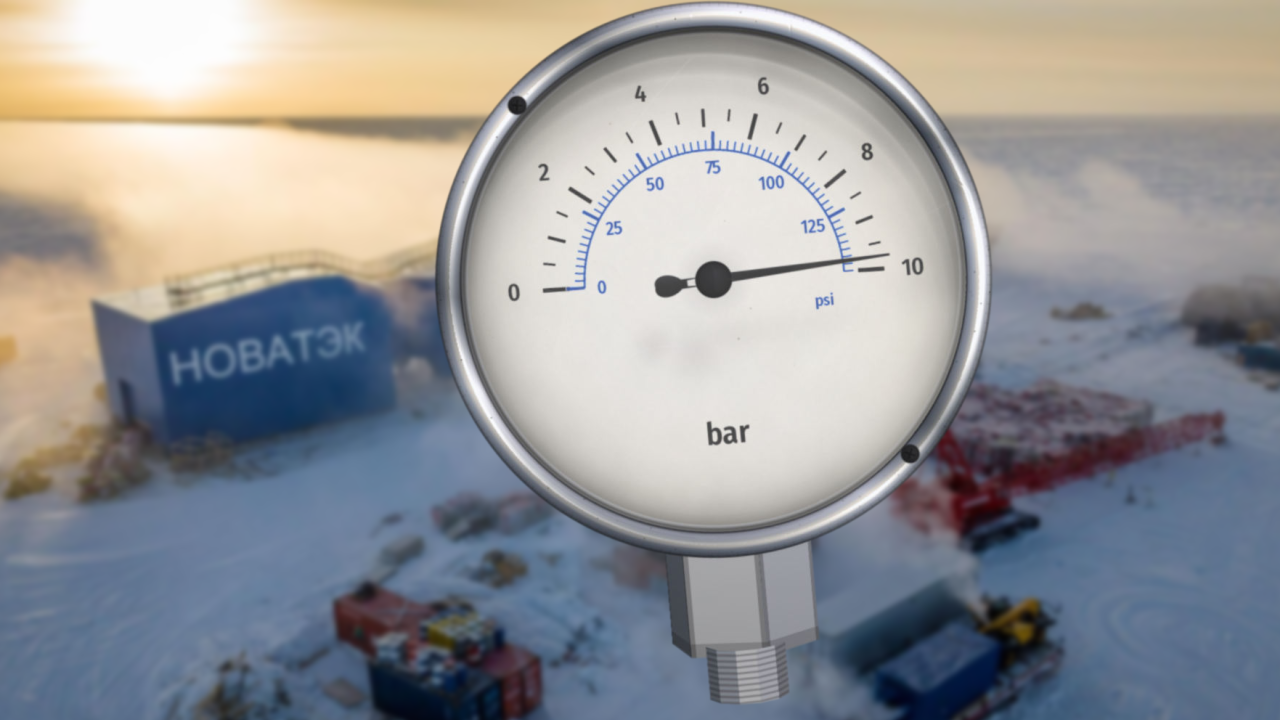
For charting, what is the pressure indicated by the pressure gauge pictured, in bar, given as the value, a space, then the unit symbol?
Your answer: 9.75 bar
